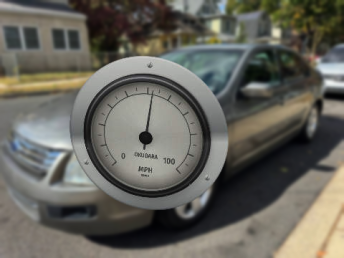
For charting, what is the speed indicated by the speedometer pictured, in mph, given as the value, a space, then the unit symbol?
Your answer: 52.5 mph
